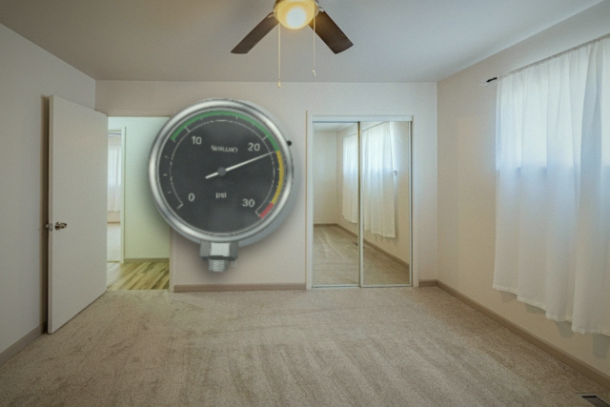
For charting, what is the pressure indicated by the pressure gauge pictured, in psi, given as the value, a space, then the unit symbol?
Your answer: 22 psi
